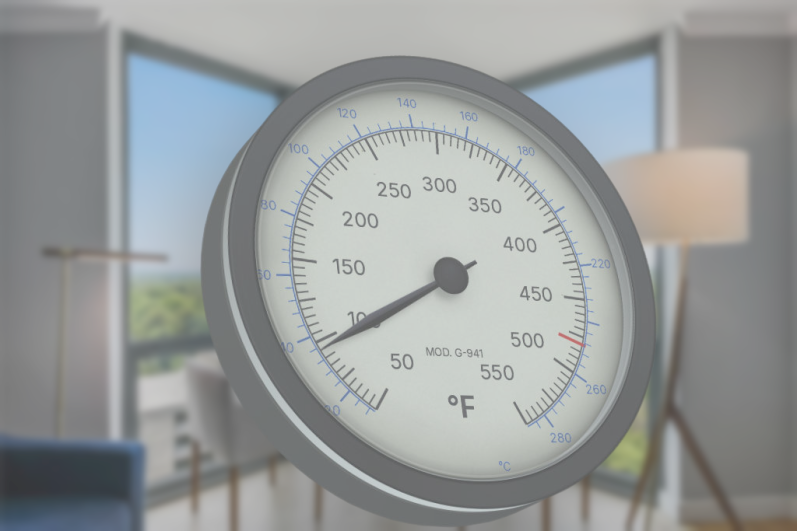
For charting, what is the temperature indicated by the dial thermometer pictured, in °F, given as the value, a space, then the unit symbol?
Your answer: 95 °F
